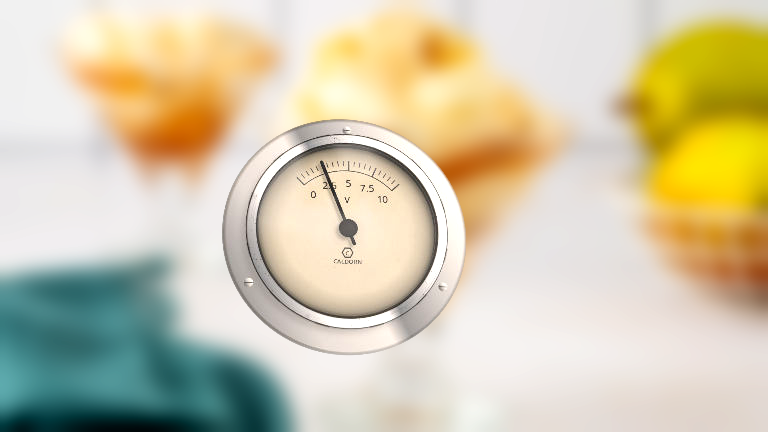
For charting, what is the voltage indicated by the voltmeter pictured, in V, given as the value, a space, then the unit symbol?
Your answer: 2.5 V
